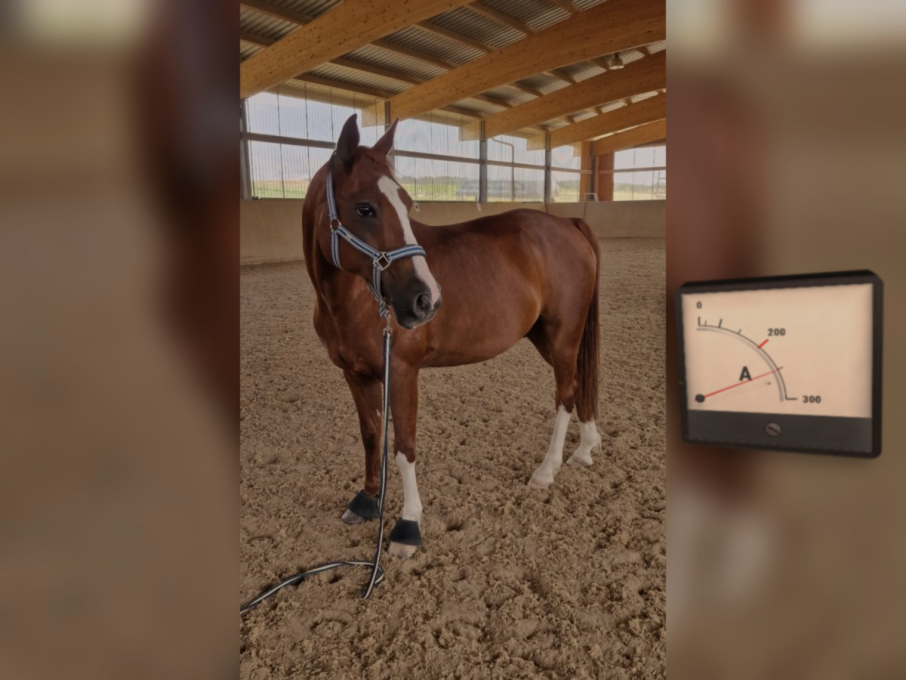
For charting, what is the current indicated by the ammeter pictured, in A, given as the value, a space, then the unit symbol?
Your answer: 250 A
